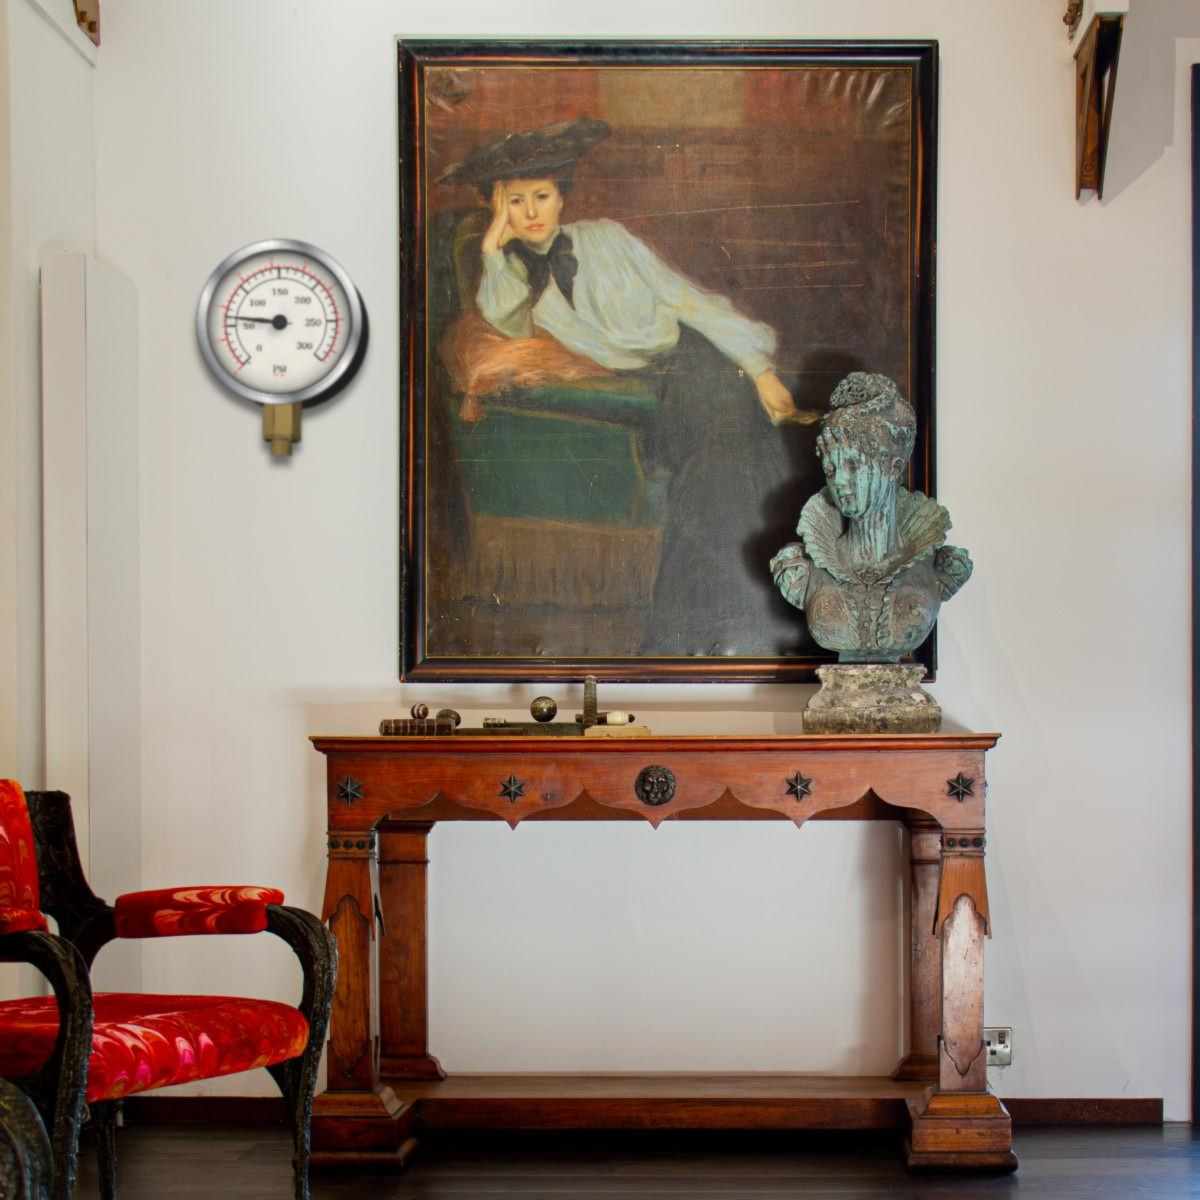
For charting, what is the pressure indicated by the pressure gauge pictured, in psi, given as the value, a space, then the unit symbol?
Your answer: 60 psi
